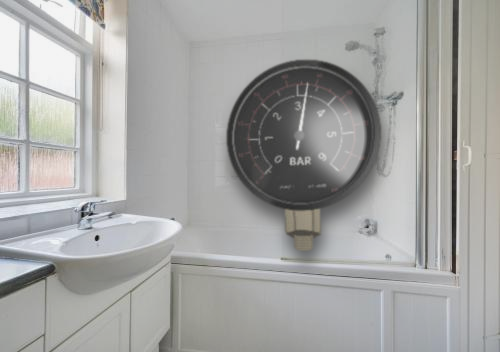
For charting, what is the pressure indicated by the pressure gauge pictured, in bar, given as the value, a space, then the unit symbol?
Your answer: 3.25 bar
